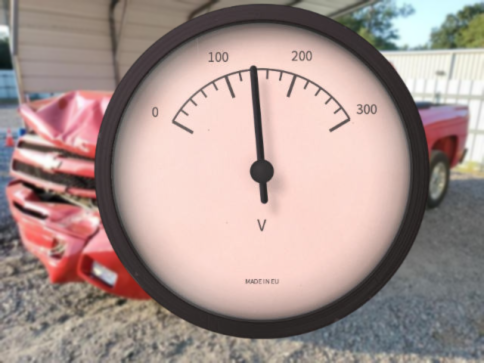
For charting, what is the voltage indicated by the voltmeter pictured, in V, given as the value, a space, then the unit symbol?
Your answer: 140 V
